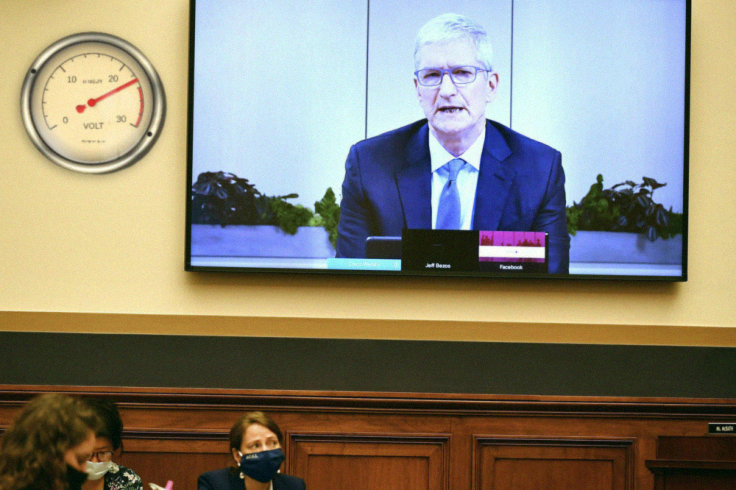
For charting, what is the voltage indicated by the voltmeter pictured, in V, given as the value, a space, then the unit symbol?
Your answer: 23 V
